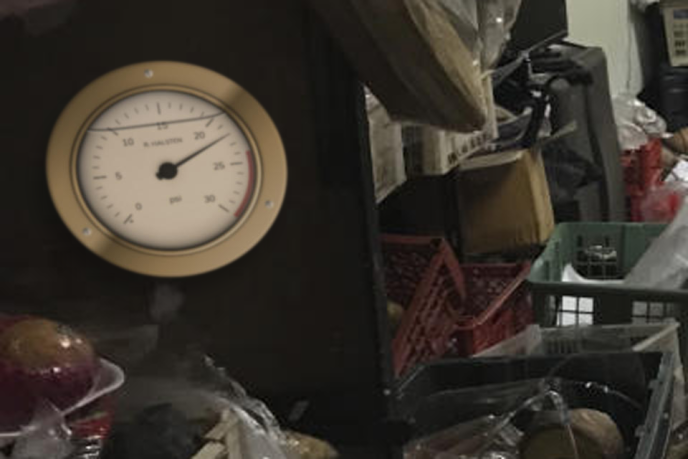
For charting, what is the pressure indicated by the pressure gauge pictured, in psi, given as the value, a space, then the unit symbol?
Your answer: 22 psi
